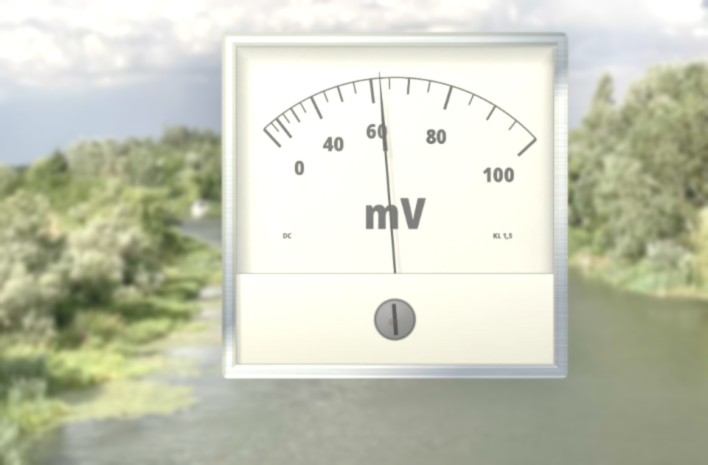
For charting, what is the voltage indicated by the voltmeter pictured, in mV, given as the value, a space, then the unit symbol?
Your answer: 62.5 mV
